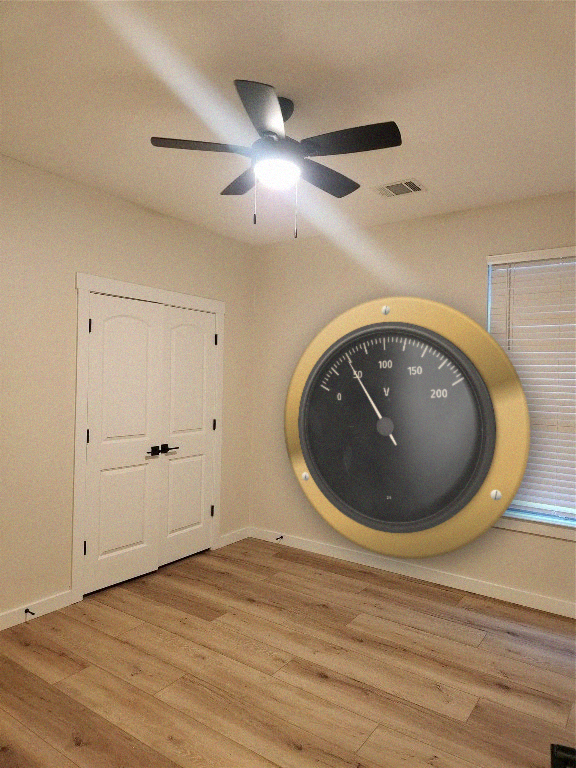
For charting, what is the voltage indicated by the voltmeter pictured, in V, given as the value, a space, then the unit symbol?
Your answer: 50 V
